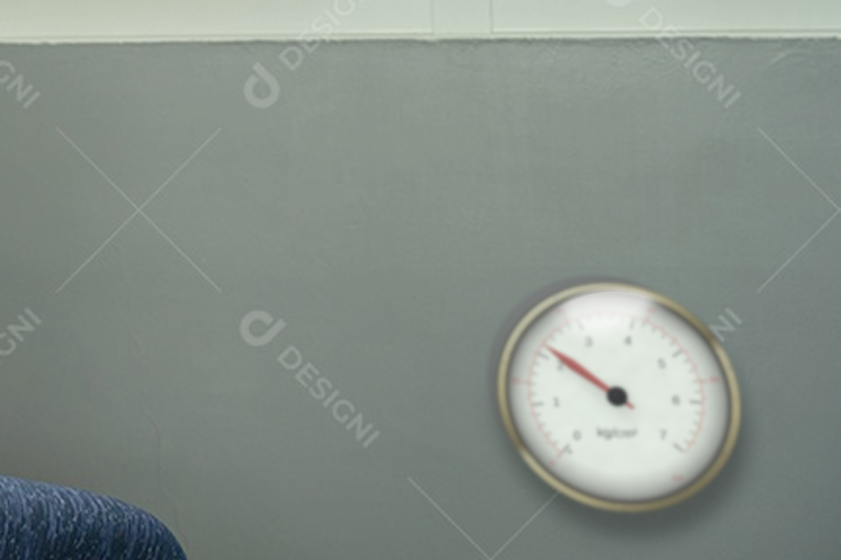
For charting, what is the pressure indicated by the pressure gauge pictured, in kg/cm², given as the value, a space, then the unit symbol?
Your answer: 2.2 kg/cm²
